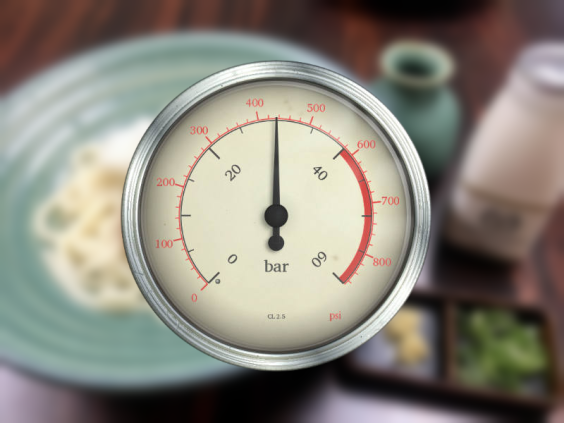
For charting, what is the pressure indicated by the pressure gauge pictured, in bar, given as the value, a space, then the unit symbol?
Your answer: 30 bar
